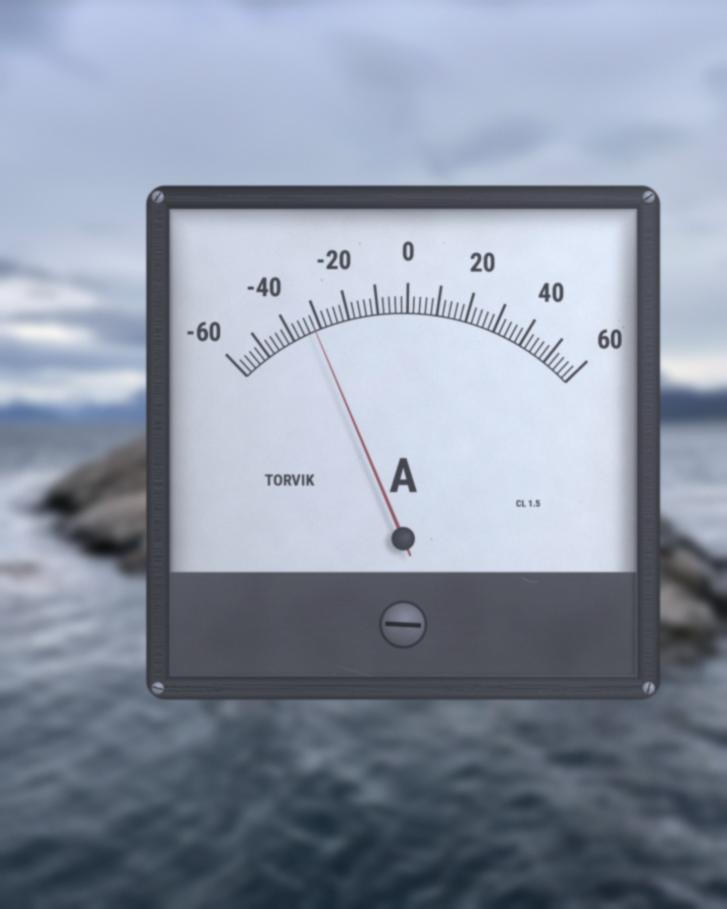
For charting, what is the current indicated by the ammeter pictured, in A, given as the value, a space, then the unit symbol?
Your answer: -32 A
